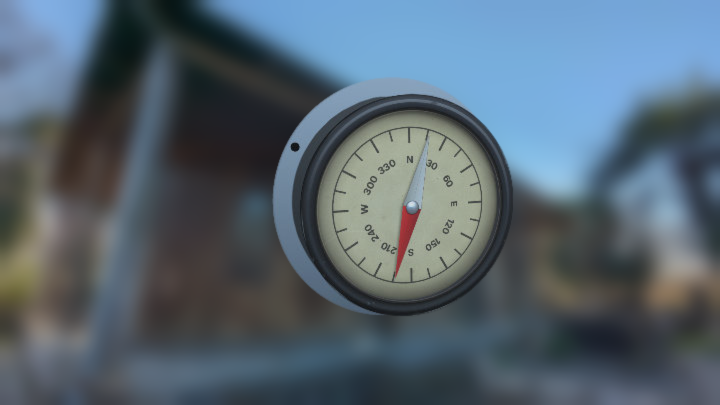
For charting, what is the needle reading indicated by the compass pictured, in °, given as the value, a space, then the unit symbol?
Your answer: 195 °
